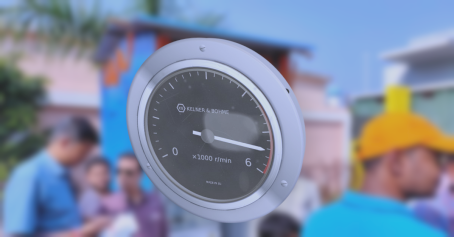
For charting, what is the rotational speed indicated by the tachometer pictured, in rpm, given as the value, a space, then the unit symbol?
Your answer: 5400 rpm
